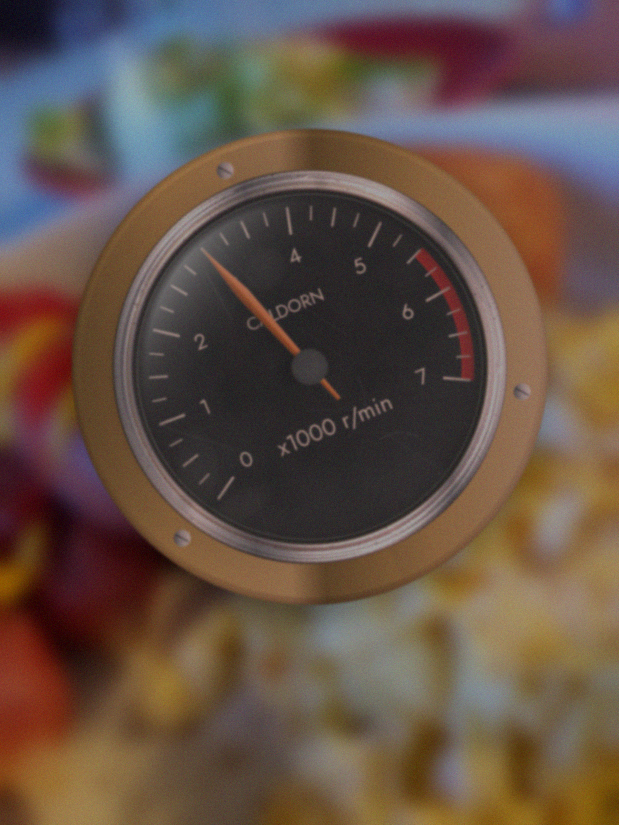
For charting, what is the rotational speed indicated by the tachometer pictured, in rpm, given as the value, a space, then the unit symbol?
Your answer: 3000 rpm
